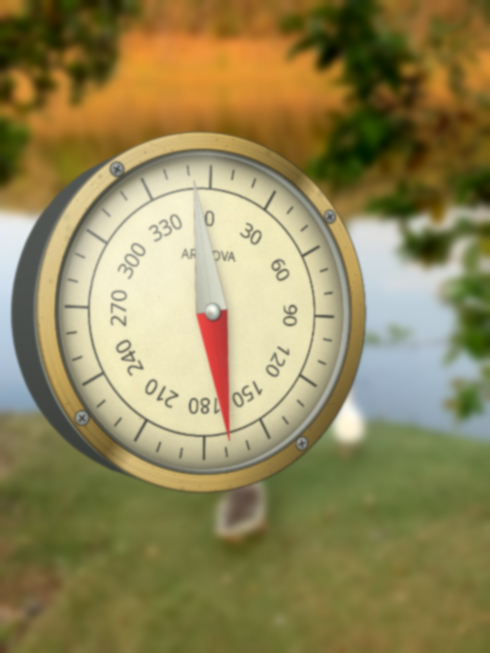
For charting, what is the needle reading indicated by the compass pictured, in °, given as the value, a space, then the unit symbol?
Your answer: 170 °
